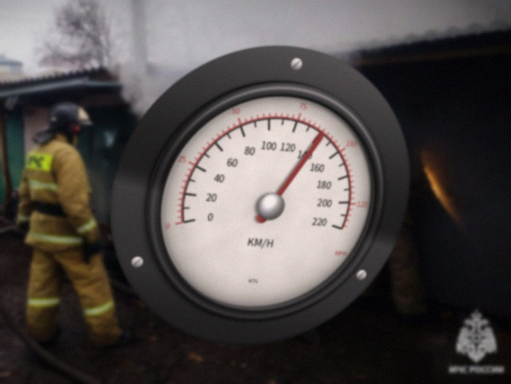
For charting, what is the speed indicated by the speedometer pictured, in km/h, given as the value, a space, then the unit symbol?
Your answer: 140 km/h
